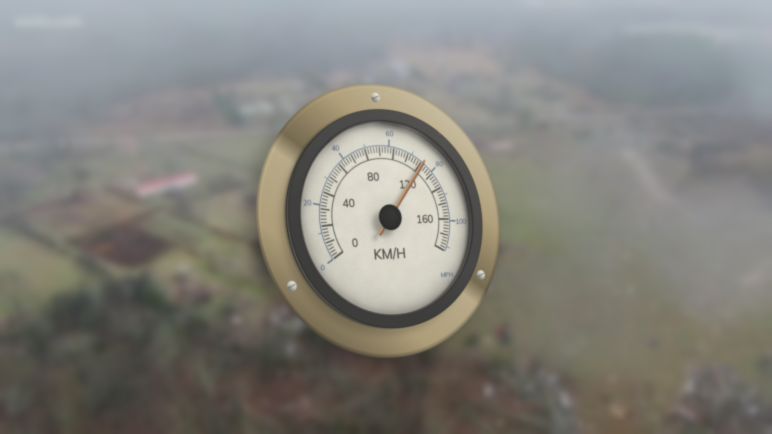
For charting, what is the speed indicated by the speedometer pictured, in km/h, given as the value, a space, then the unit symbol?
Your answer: 120 km/h
